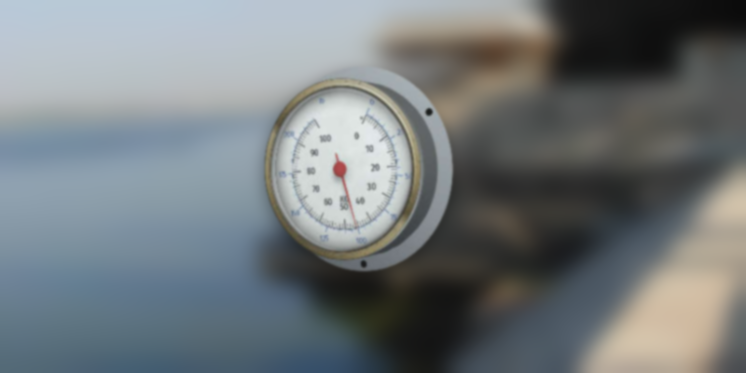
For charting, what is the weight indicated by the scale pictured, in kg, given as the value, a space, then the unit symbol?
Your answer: 45 kg
